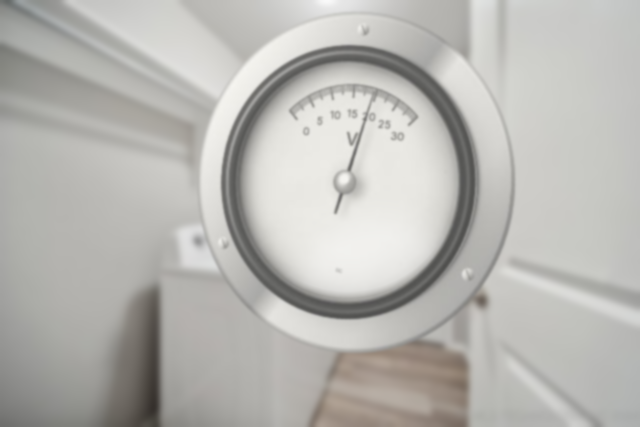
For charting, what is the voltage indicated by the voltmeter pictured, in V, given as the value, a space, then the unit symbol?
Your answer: 20 V
